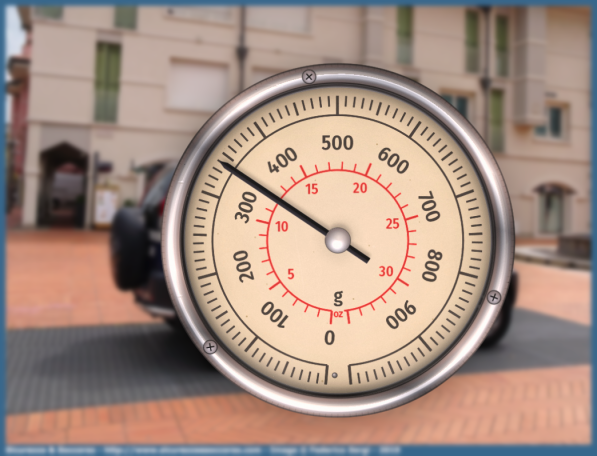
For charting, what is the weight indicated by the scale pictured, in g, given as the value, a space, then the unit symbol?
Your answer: 340 g
